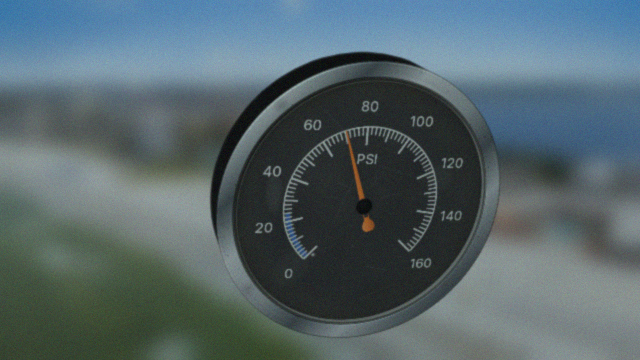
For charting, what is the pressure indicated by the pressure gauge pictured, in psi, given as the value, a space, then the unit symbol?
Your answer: 70 psi
